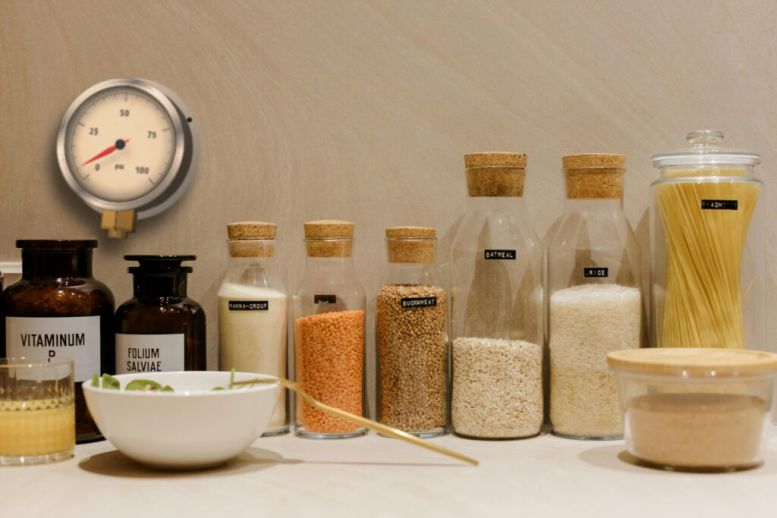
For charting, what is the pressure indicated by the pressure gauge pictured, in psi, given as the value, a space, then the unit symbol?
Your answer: 5 psi
